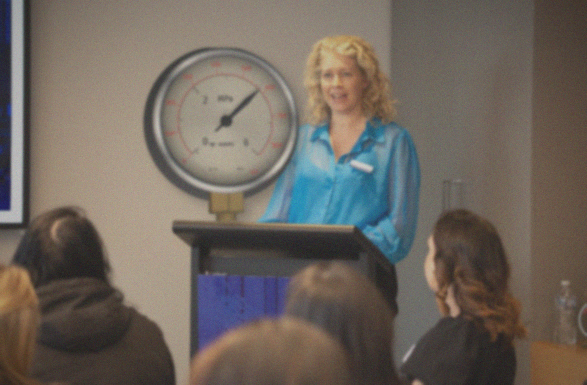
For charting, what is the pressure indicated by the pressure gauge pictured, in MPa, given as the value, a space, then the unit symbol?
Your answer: 4 MPa
